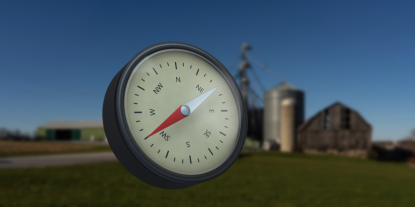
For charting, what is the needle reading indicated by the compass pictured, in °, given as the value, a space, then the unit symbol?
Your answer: 240 °
